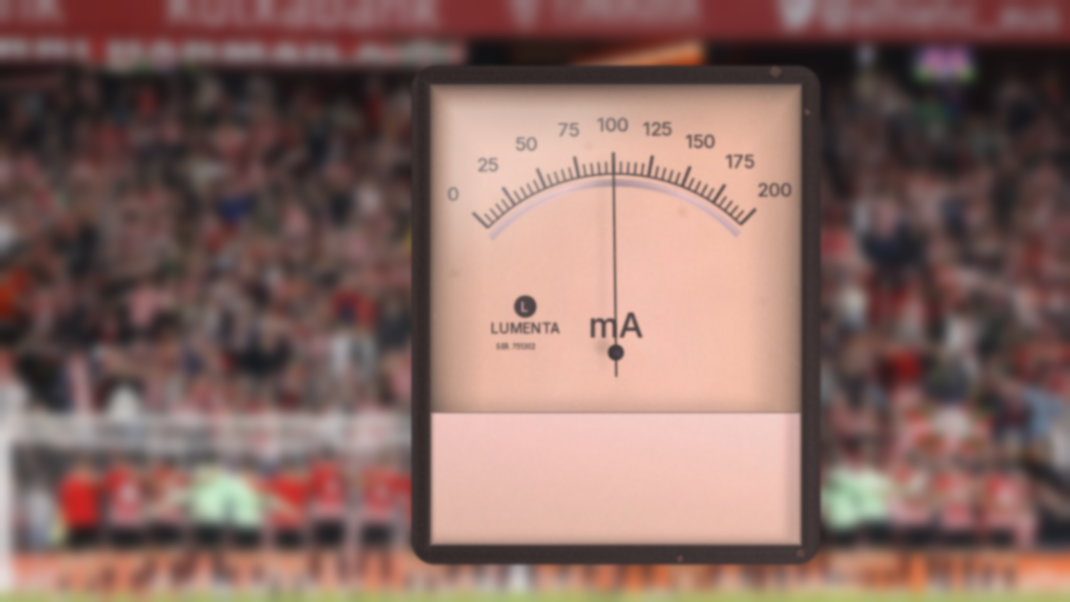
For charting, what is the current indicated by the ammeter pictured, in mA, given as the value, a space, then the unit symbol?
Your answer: 100 mA
